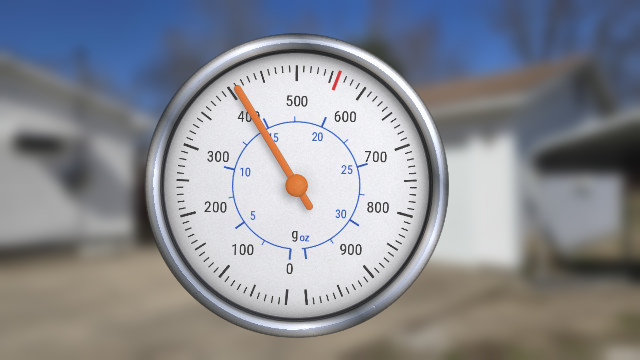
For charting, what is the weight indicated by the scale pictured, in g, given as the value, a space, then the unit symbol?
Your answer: 410 g
